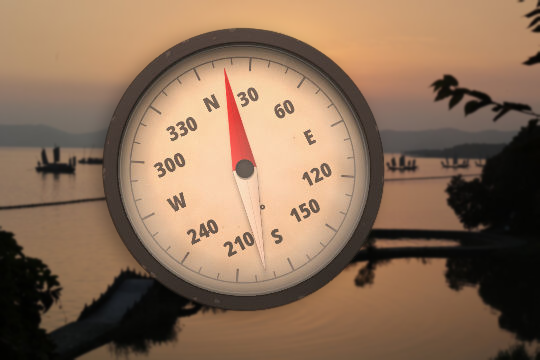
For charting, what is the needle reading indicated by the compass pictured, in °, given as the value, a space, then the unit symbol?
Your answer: 15 °
